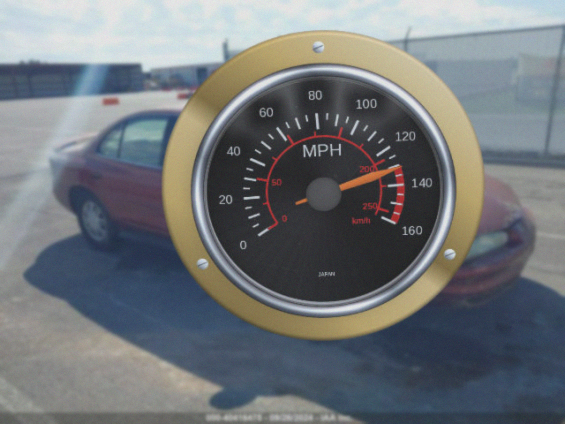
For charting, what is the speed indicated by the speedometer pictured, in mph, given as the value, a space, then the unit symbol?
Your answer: 130 mph
